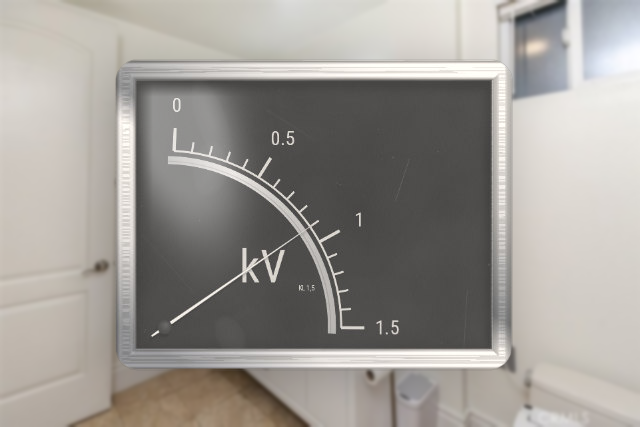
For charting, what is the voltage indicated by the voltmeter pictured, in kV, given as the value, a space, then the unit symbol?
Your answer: 0.9 kV
